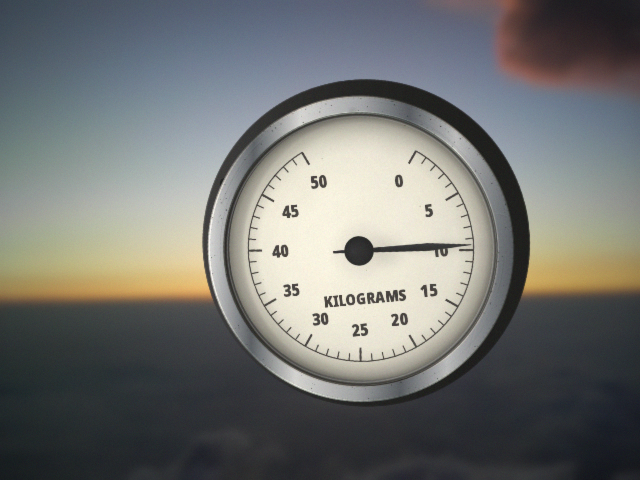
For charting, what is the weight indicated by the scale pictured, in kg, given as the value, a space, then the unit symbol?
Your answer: 9.5 kg
